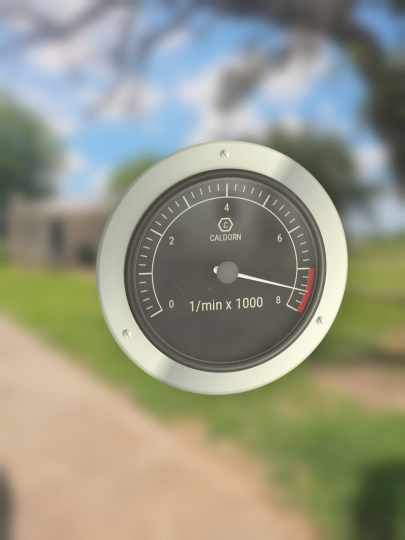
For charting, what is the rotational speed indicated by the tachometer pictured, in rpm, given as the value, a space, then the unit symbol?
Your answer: 7500 rpm
